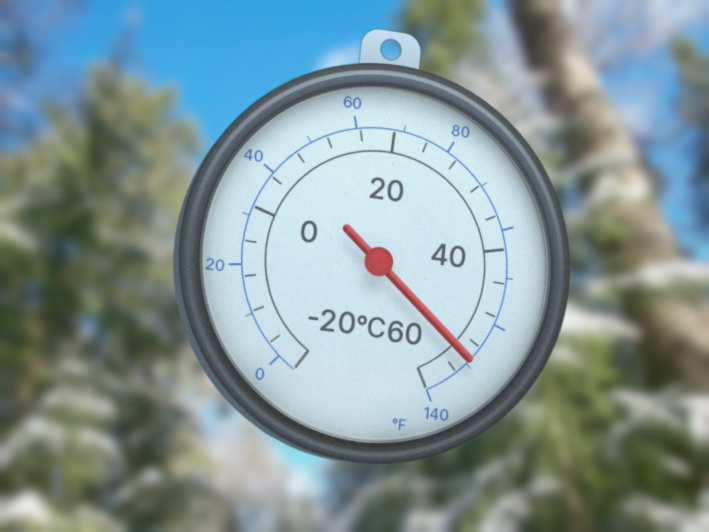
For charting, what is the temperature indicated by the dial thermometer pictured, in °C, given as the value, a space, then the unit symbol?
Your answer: 54 °C
